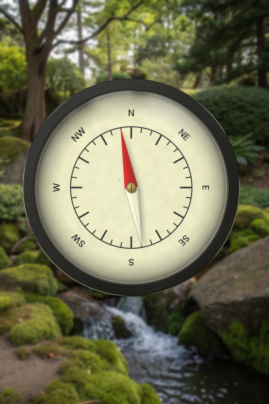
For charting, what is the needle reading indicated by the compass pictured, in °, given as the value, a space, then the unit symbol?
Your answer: 350 °
